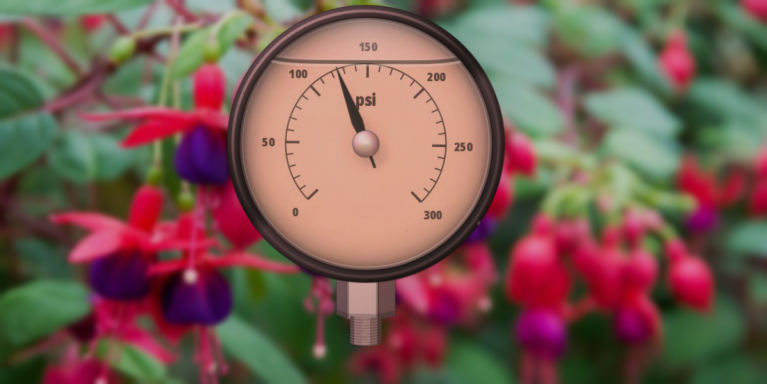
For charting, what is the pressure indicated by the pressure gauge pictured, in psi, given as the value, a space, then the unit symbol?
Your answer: 125 psi
